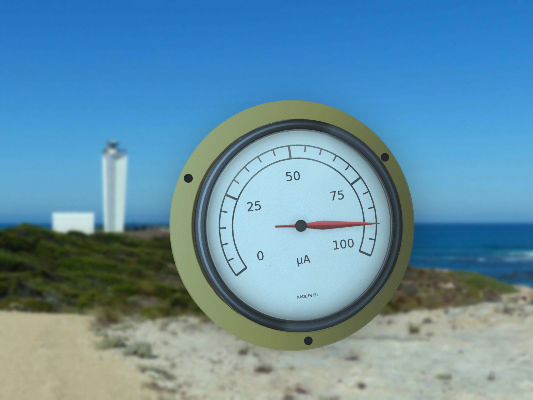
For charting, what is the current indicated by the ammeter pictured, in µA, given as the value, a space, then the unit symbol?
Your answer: 90 µA
